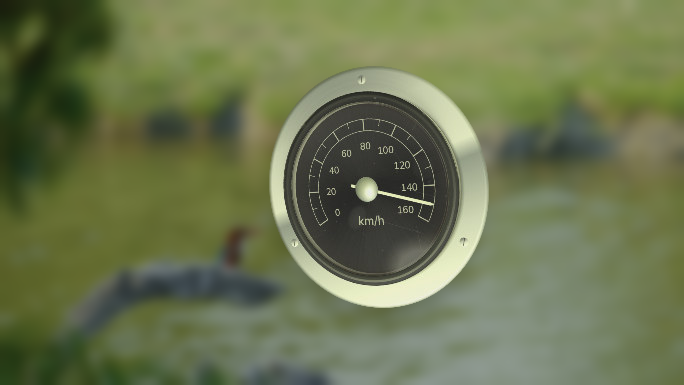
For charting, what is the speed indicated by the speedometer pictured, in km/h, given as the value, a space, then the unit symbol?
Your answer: 150 km/h
